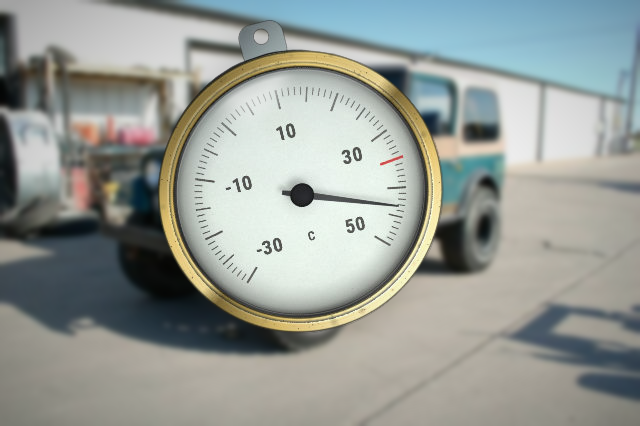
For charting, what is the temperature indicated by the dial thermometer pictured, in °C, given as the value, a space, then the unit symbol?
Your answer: 43 °C
